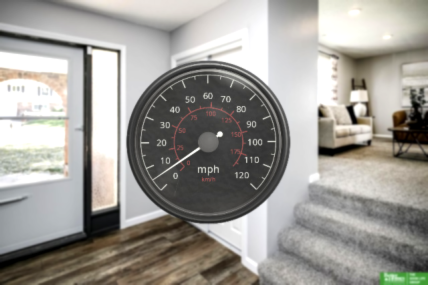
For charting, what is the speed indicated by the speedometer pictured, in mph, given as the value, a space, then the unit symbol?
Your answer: 5 mph
